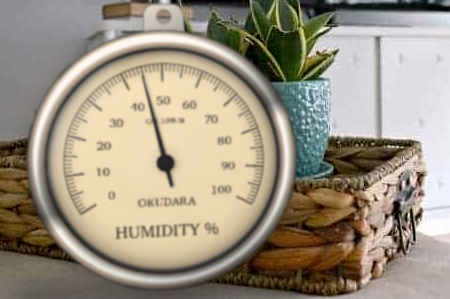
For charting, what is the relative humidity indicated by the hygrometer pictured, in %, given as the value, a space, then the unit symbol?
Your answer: 45 %
